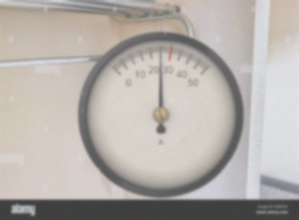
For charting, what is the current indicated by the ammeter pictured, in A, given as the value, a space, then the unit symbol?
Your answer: 25 A
